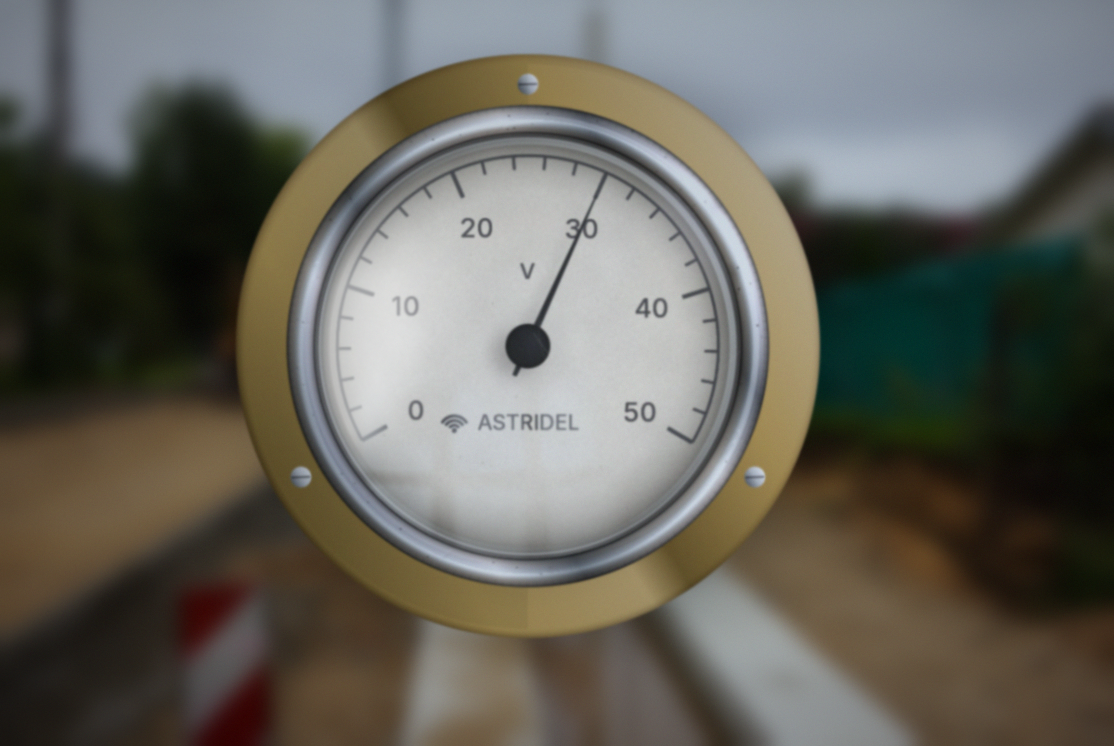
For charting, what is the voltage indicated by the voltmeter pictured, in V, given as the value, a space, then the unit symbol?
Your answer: 30 V
